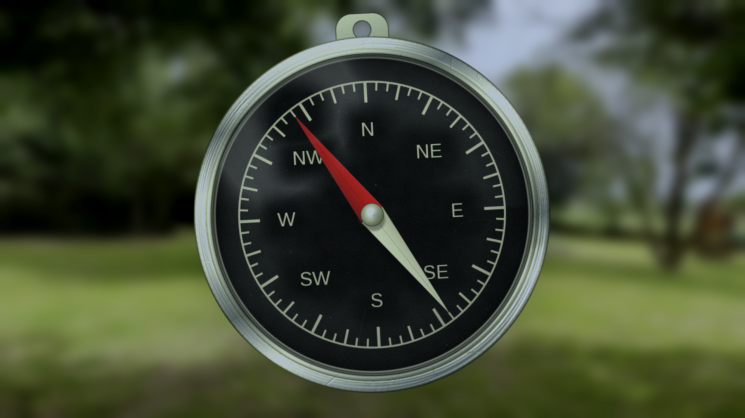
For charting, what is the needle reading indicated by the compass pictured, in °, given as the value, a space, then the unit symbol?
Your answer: 325 °
